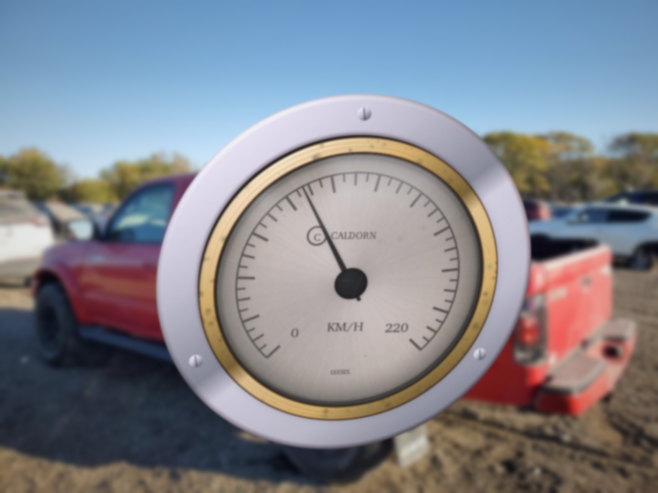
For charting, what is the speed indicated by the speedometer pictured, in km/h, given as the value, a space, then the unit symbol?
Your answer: 87.5 km/h
